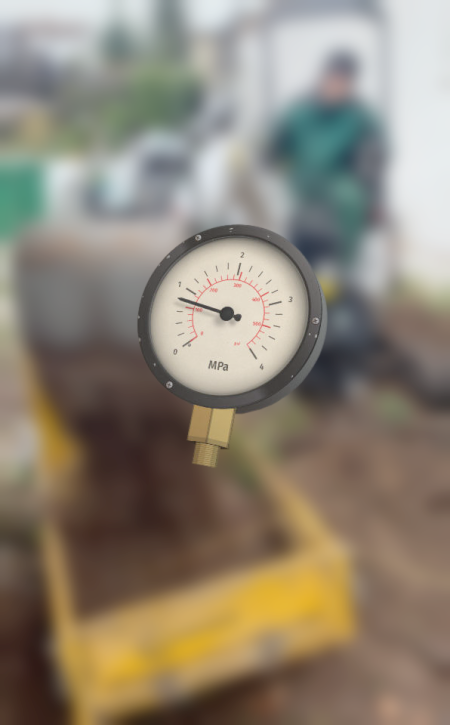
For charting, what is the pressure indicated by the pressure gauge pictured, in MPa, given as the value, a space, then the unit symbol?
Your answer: 0.8 MPa
